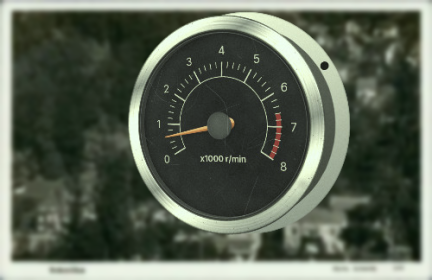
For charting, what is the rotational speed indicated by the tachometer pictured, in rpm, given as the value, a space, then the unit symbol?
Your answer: 600 rpm
